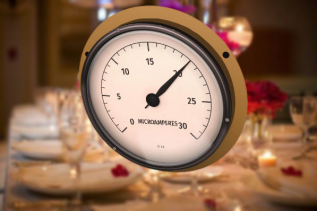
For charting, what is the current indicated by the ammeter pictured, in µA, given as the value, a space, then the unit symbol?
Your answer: 20 µA
